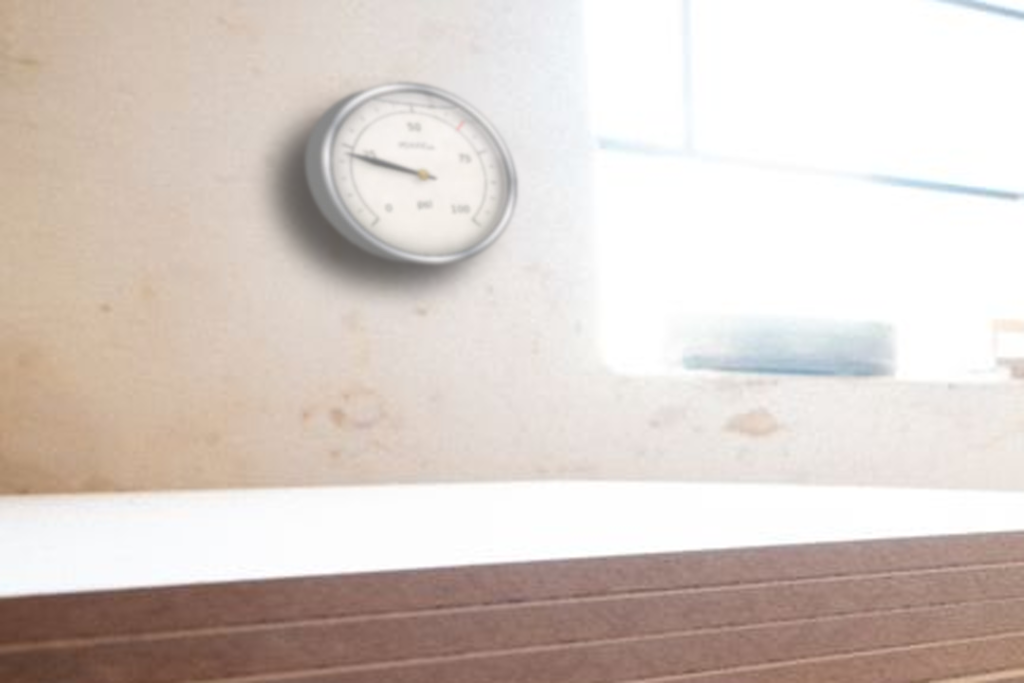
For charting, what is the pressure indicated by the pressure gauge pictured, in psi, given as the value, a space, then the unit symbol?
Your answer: 22.5 psi
